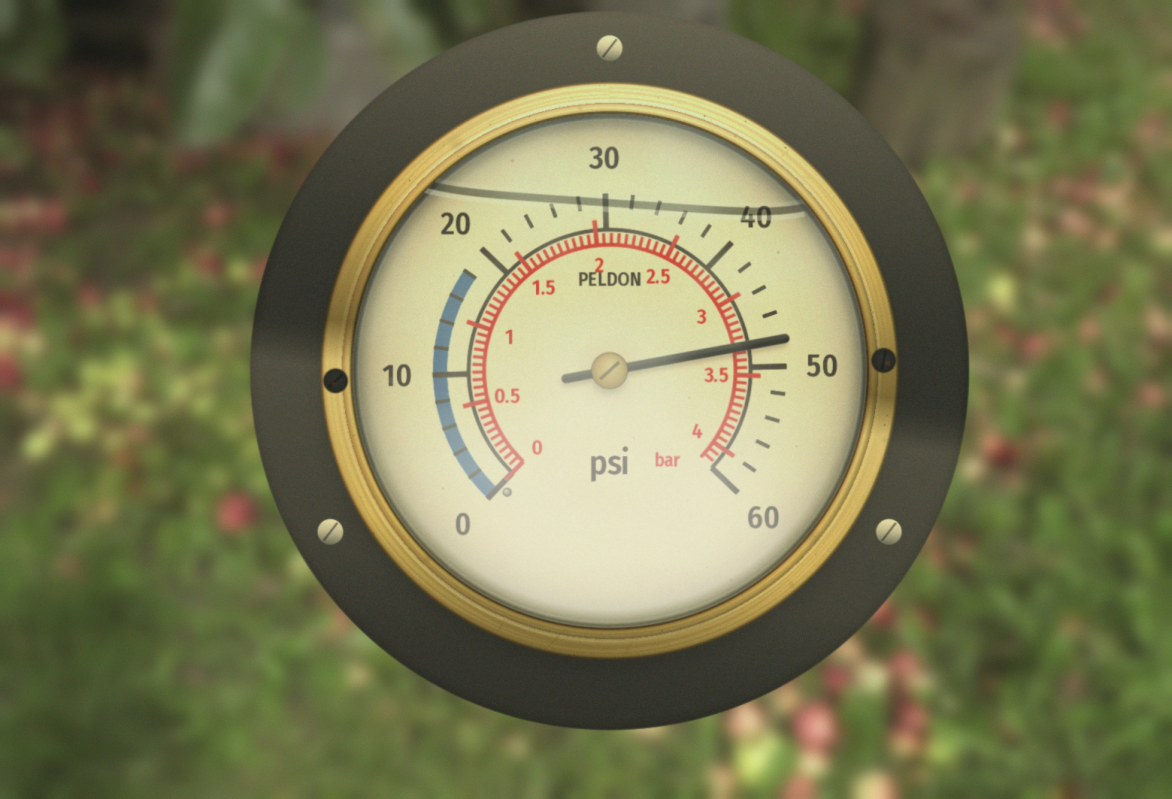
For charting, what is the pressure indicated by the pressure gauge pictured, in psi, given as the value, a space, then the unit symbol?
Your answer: 48 psi
